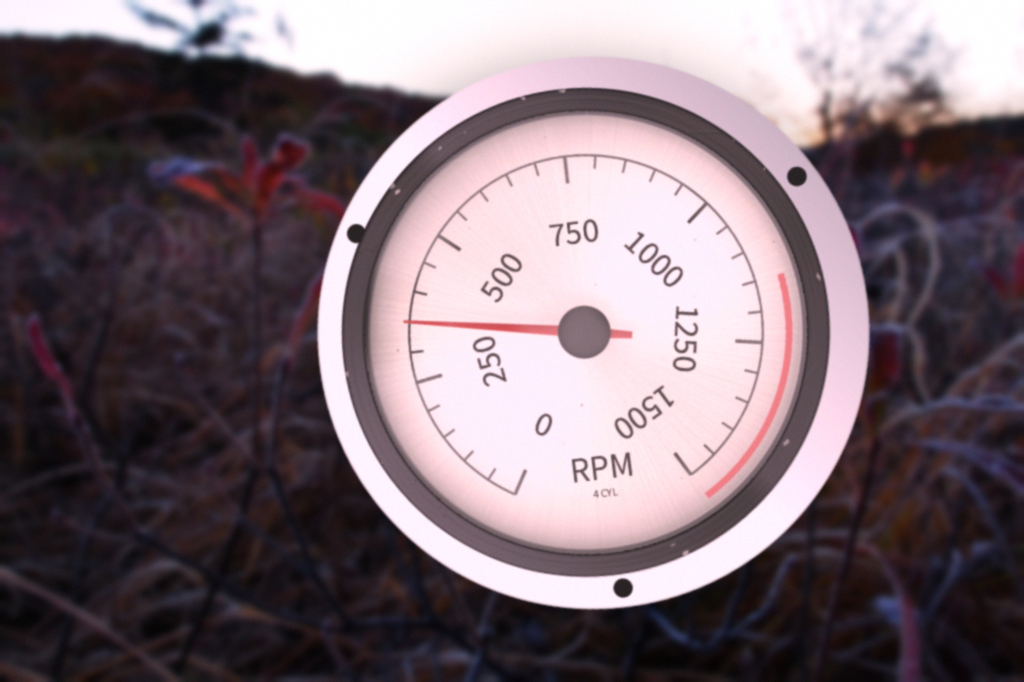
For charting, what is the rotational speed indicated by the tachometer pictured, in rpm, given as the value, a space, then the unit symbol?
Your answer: 350 rpm
